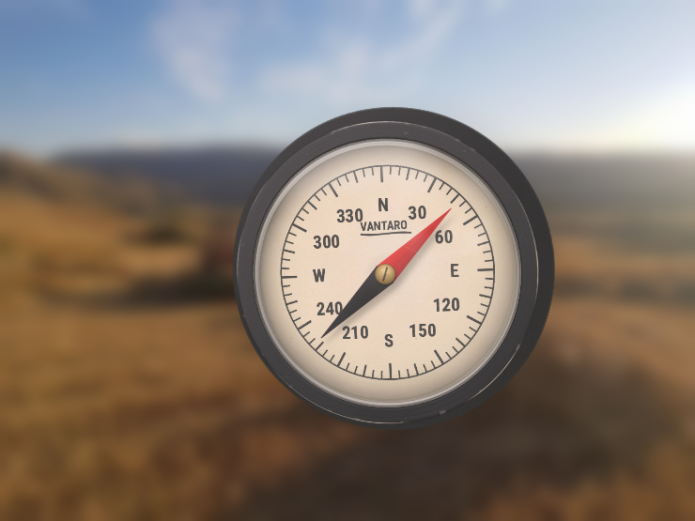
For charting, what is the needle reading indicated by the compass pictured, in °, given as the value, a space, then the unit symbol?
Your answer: 47.5 °
